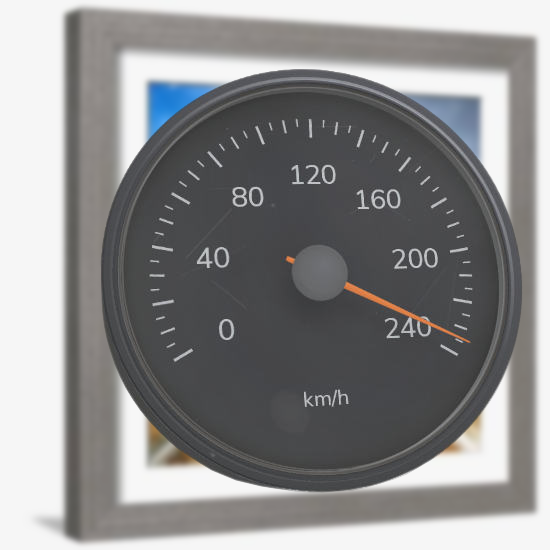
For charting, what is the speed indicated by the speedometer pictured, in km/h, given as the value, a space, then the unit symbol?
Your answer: 235 km/h
